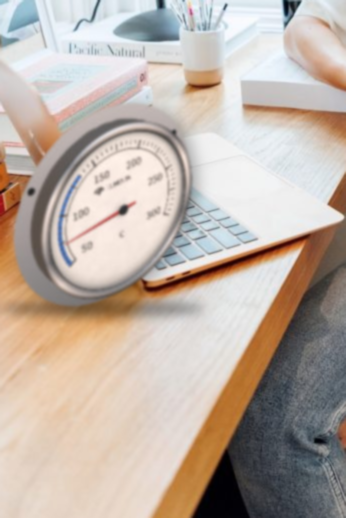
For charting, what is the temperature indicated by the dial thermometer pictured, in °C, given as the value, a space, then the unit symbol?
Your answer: 75 °C
